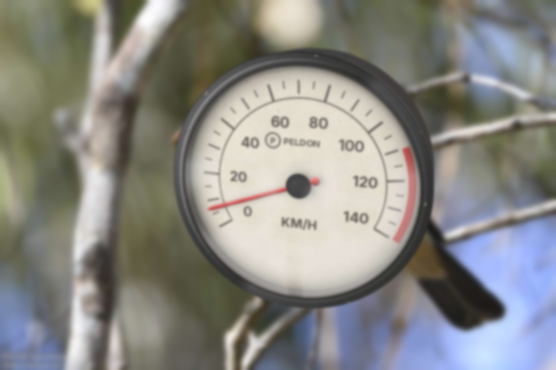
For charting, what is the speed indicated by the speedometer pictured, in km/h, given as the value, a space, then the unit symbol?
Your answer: 7.5 km/h
